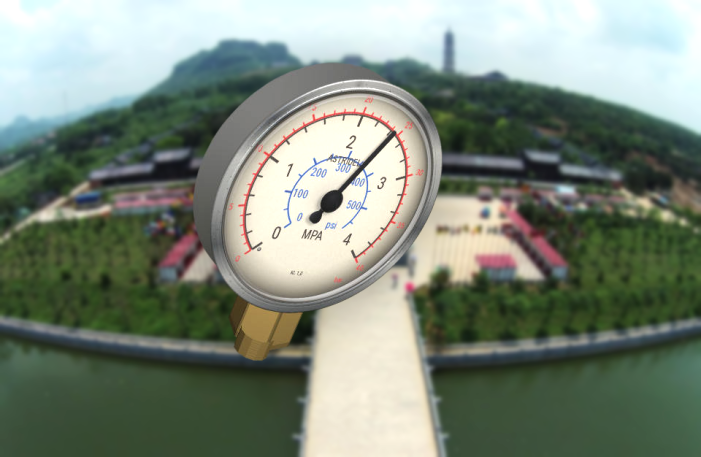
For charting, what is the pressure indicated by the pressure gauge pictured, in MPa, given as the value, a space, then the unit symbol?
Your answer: 2.4 MPa
